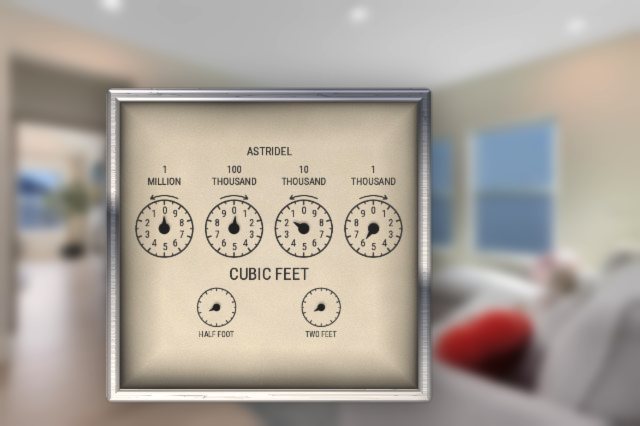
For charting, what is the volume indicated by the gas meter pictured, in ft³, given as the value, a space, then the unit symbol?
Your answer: 1600 ft³
